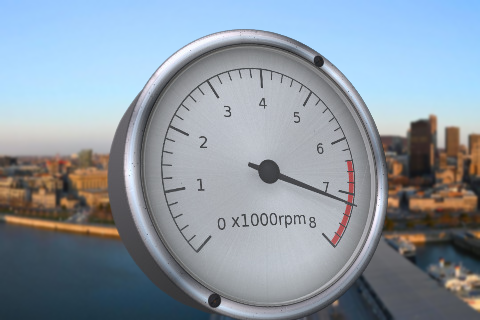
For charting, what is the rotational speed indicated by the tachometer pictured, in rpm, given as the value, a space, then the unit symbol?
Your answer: 7200 rpm
